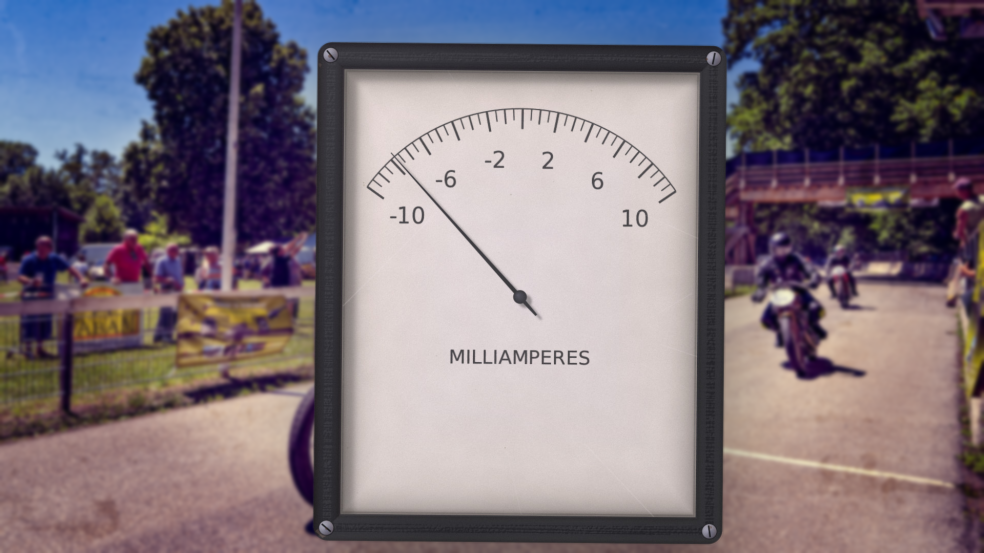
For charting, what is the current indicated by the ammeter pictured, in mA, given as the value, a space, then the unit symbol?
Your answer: -7.75 mA
